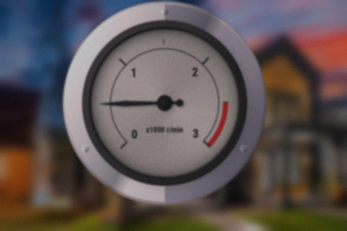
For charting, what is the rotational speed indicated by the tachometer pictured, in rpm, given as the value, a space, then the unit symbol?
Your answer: 500 rpm
